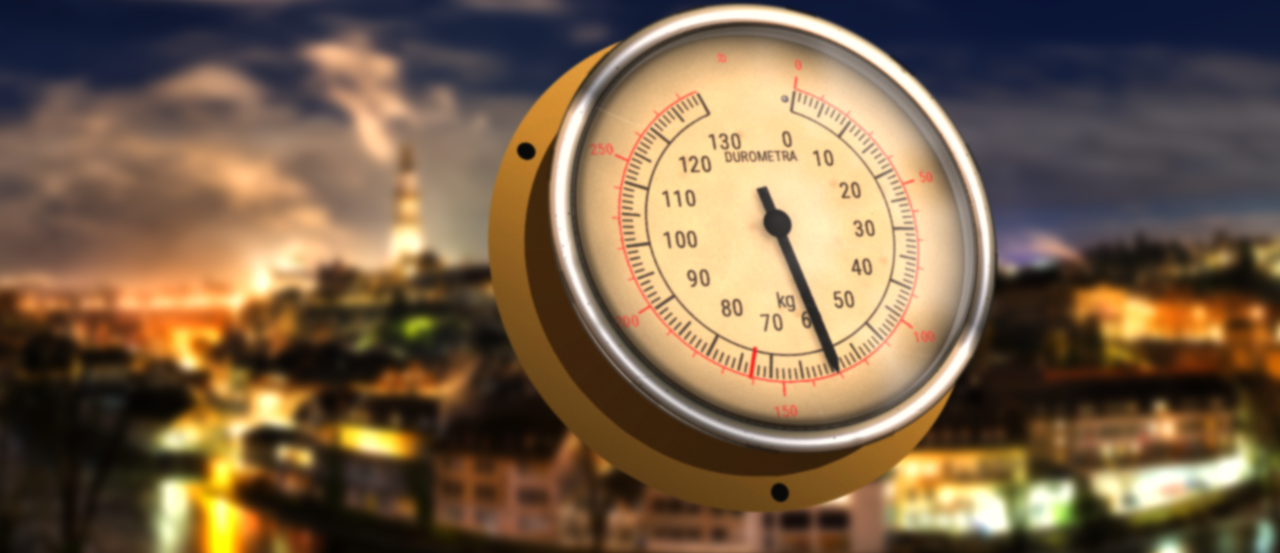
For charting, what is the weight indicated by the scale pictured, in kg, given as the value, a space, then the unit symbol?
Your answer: 60 kg
